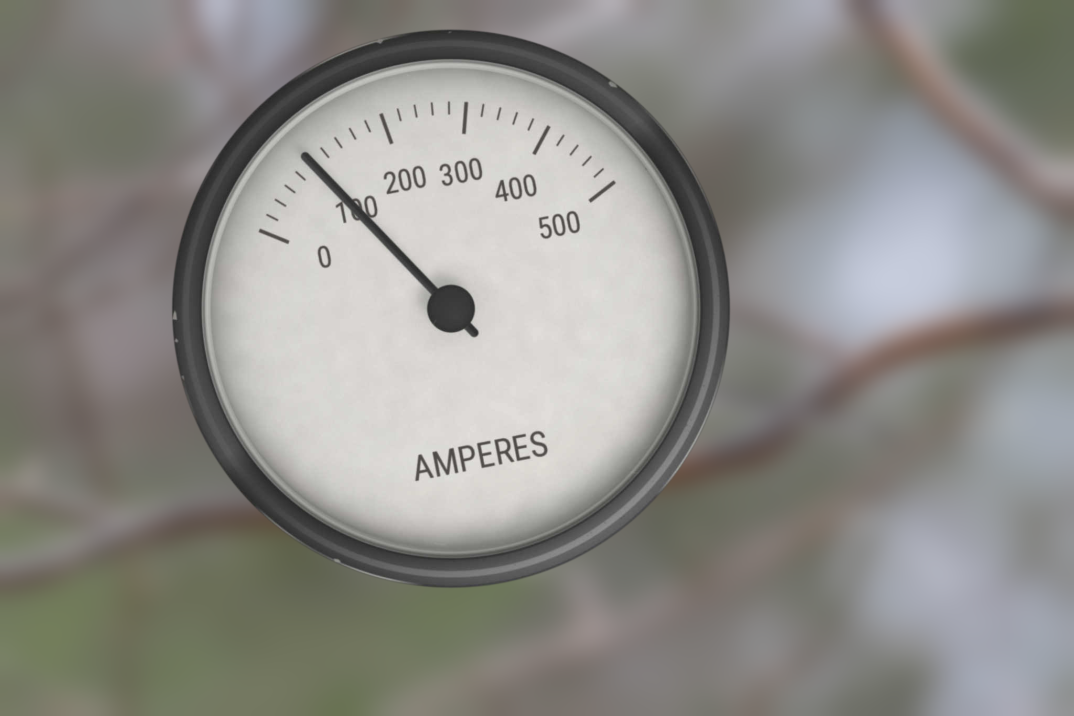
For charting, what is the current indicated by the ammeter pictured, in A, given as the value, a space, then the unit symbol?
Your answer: 100 A
